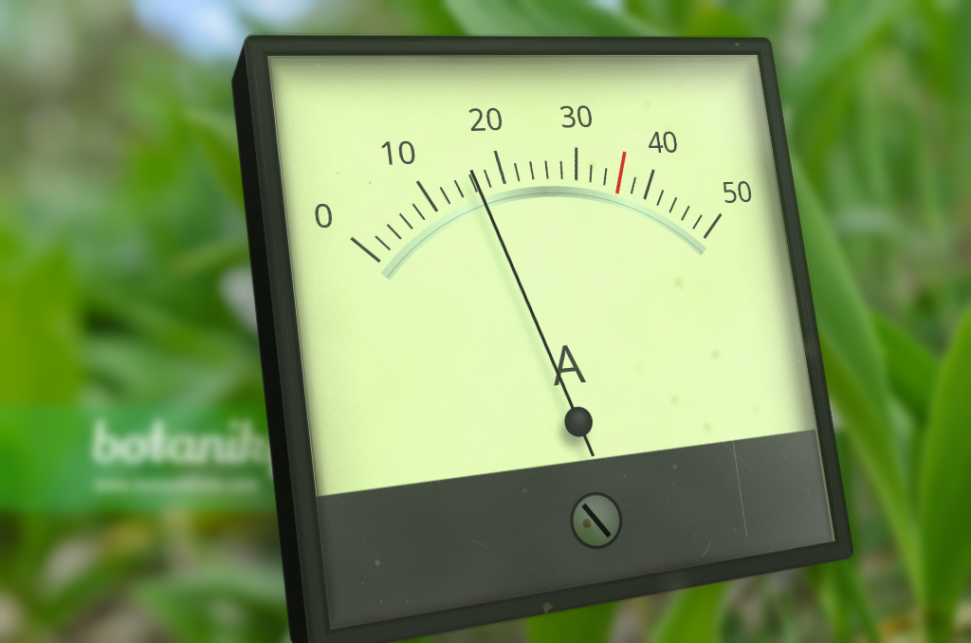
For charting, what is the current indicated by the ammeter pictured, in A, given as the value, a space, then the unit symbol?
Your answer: 16 A
